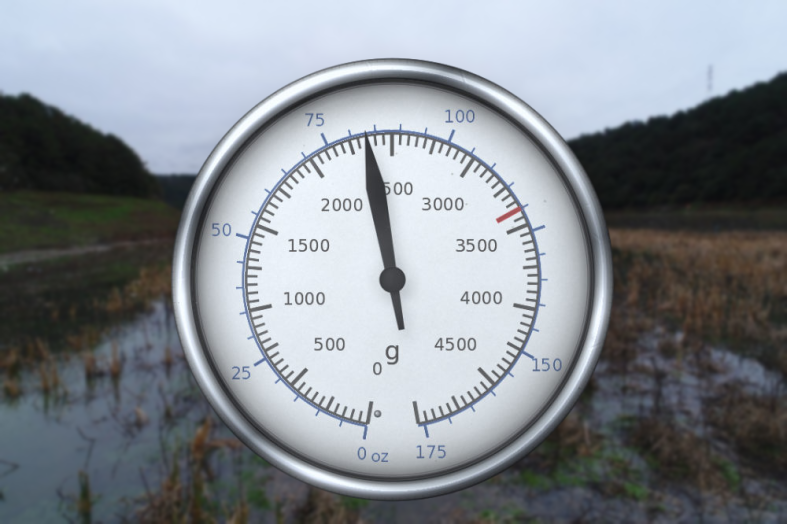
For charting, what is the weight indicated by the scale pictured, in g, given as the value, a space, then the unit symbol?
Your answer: 2350 g
